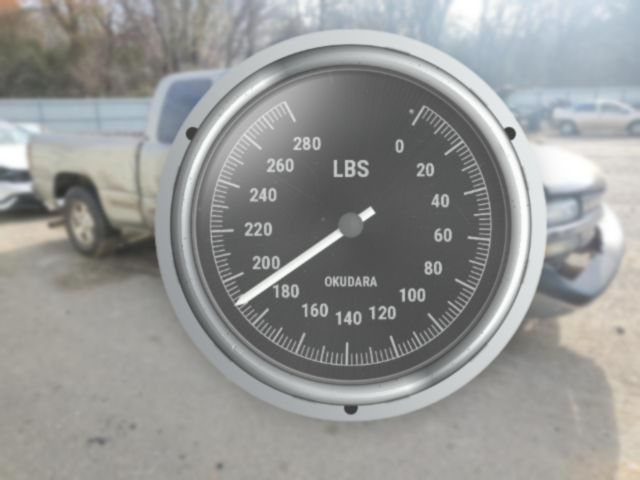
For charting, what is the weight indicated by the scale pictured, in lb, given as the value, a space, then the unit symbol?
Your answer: 190 lb
